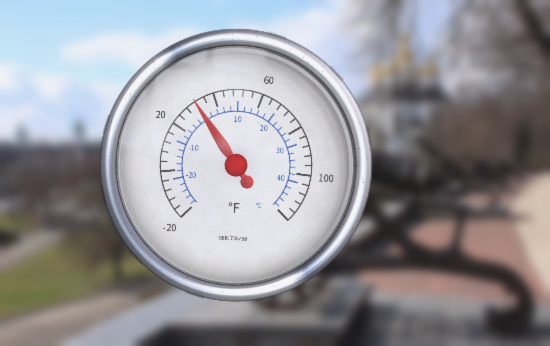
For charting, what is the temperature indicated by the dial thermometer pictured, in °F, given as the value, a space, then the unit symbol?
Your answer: 32 °F
